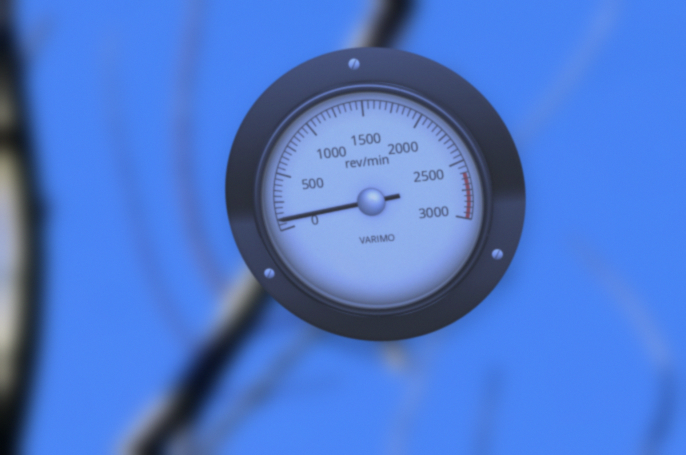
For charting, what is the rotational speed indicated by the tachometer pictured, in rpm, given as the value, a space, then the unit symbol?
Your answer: 100 rpm
